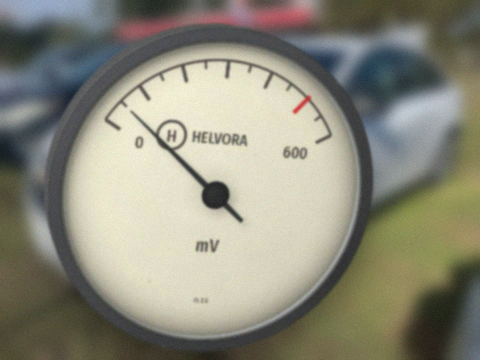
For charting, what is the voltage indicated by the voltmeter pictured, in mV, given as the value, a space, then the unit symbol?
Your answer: 50 mV
